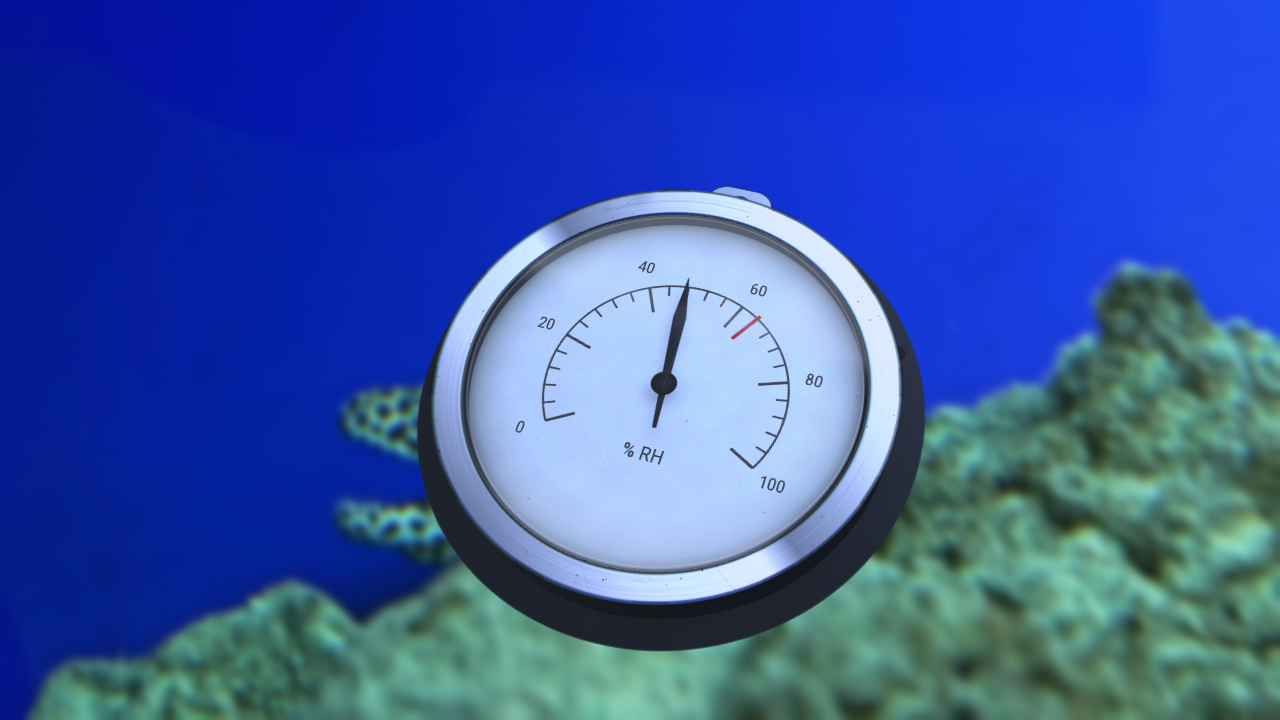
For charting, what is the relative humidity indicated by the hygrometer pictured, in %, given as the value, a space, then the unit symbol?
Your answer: 48 %
